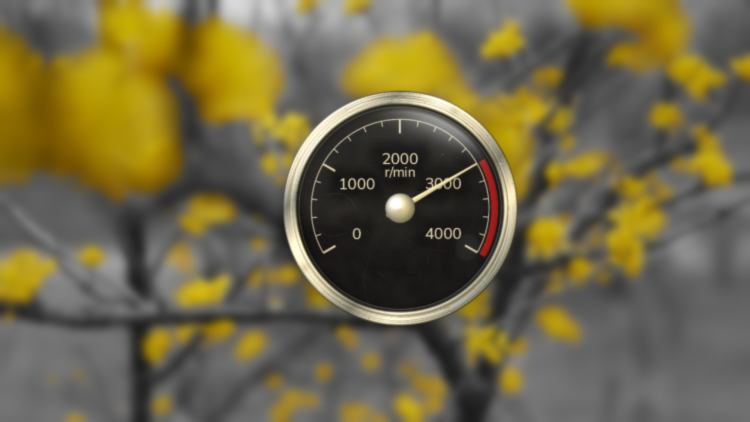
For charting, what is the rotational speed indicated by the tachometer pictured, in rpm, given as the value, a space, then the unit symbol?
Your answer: 3000 rpm
